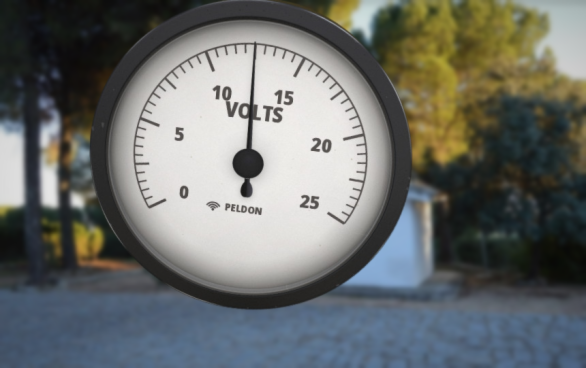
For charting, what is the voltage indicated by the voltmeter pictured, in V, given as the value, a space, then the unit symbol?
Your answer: 12.5 V
